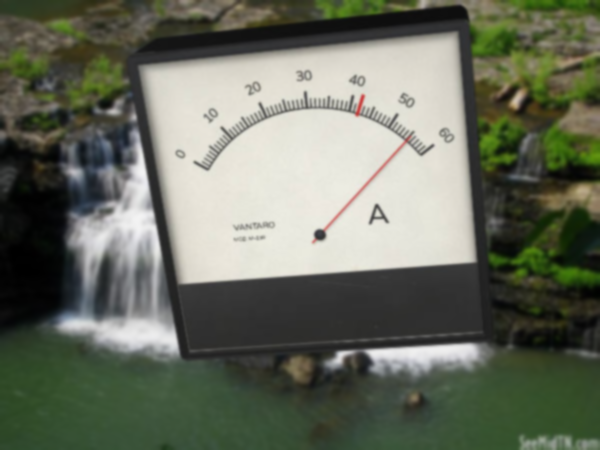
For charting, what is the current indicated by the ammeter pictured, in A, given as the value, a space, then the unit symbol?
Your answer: 55 A
